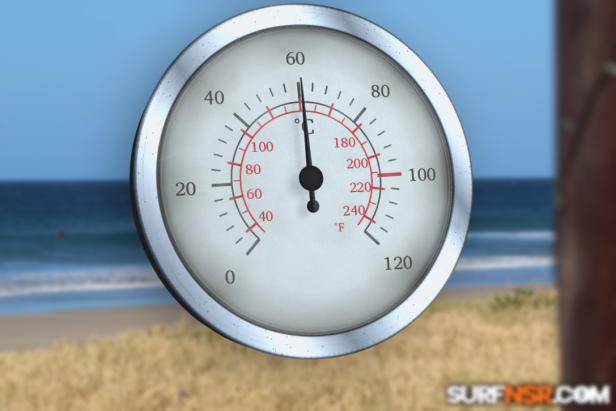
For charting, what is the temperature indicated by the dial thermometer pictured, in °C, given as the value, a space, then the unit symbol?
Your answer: 60 °C
